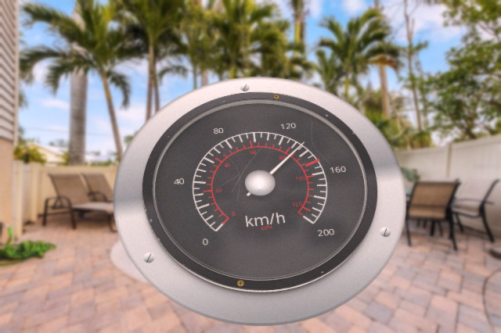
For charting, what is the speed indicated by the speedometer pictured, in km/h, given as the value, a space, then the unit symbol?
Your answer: 135 km/h
